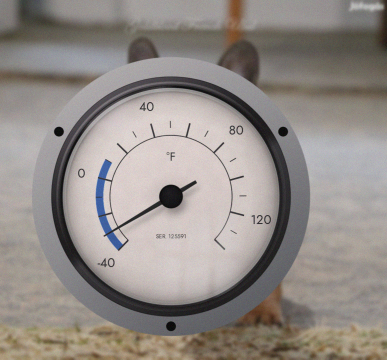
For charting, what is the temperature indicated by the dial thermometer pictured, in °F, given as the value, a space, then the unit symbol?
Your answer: -30 °F
